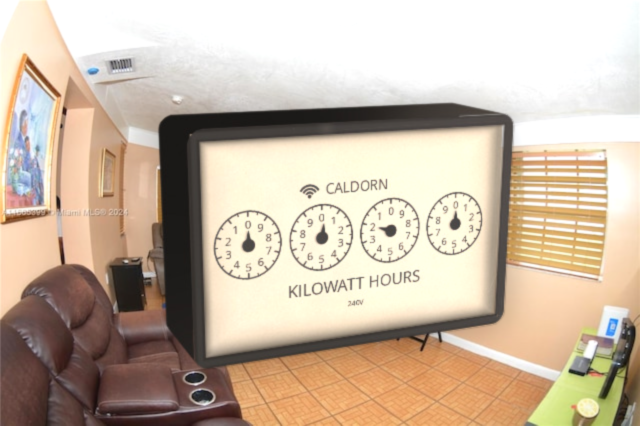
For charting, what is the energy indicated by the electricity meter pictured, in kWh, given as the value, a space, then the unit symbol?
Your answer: 20 kWh
